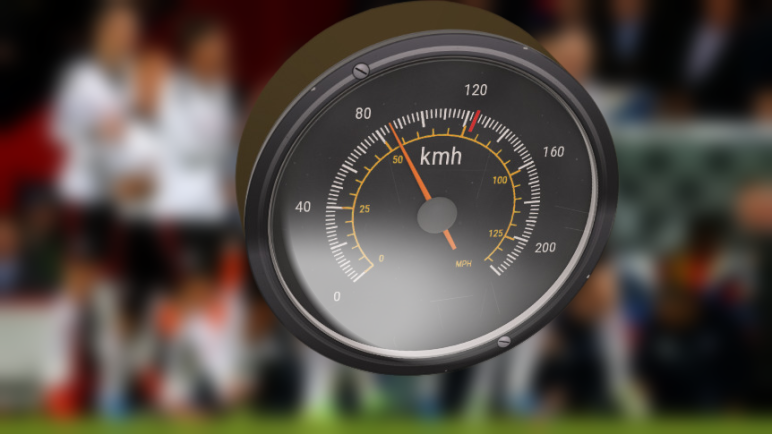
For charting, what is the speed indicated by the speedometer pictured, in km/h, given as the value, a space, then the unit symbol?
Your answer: 86 km/h
